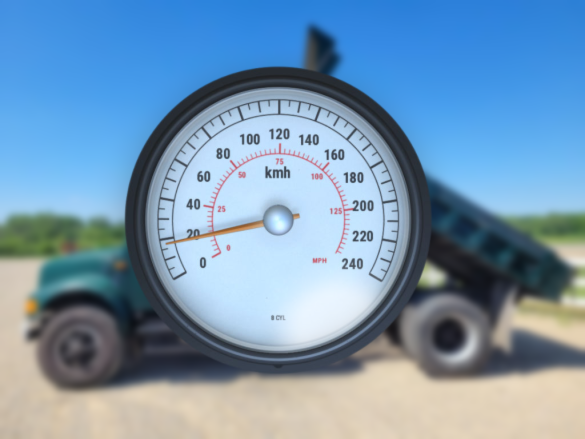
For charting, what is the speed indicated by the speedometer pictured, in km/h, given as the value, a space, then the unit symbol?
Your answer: 17.5 km/h
